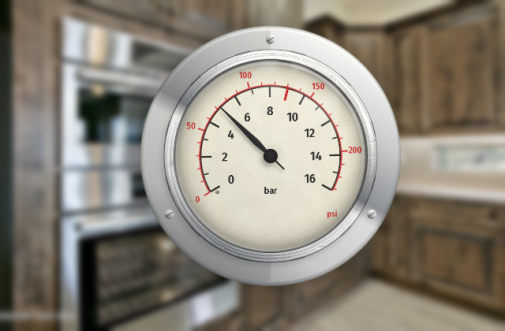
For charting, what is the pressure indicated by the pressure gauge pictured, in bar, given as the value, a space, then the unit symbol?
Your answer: 5 bar
